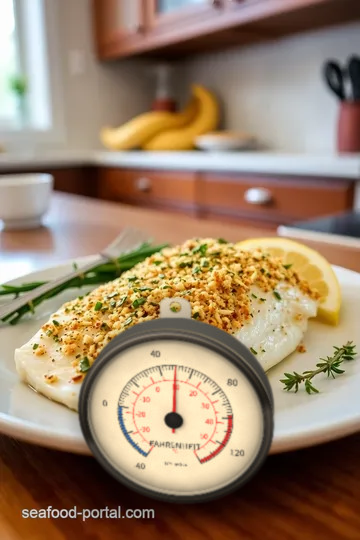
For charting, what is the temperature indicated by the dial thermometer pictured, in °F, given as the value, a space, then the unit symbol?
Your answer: 50 °F
